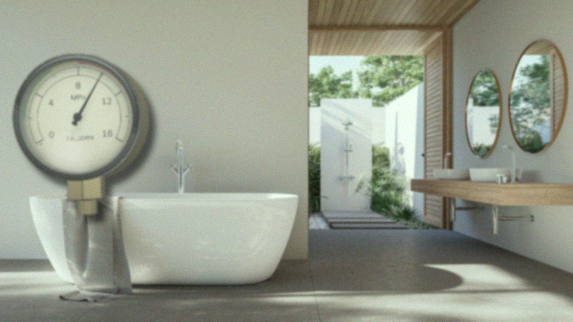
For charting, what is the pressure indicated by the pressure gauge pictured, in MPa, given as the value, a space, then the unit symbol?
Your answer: 10 MPa
